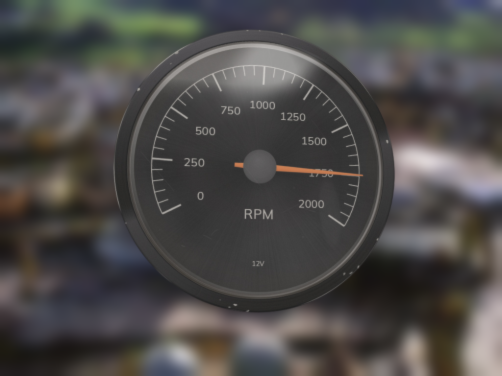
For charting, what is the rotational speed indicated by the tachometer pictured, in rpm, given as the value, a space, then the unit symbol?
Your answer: 1750 rpm
